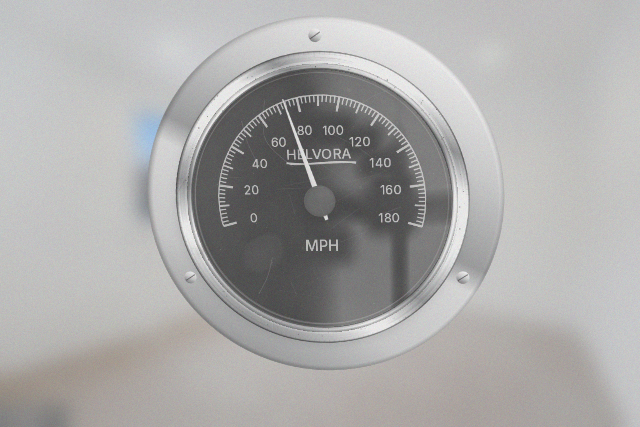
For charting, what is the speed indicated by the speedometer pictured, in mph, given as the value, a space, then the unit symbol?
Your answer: 74 mph
